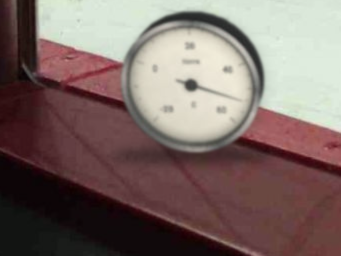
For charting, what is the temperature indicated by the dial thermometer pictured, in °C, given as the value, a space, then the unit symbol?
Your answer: 52 °C
